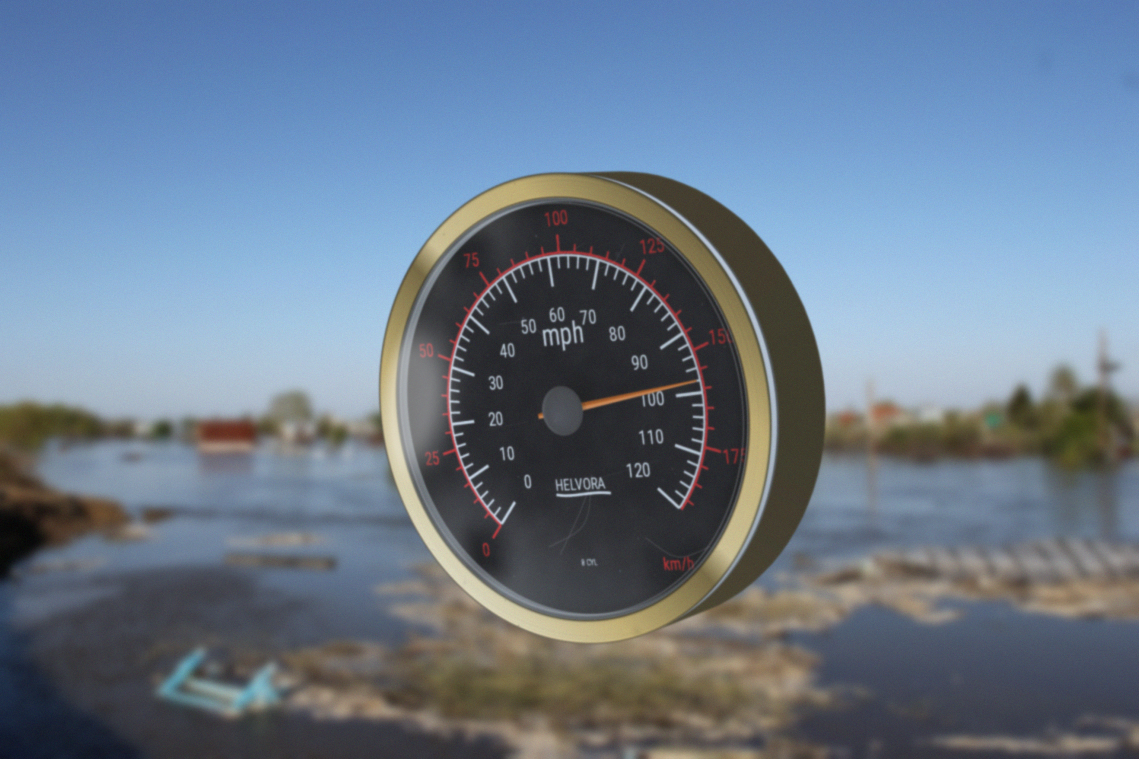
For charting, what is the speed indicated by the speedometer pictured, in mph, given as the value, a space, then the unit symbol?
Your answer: 98 mph
